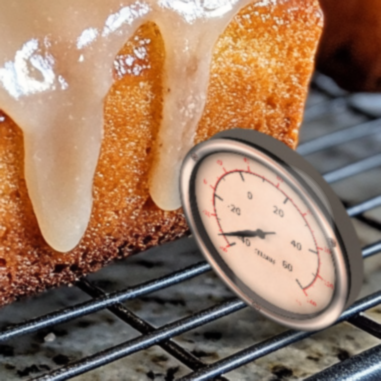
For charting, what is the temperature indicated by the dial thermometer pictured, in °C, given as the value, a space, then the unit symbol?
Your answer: -35 °C
